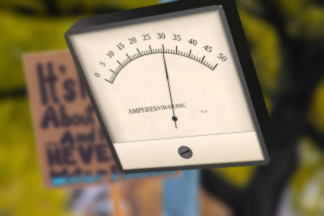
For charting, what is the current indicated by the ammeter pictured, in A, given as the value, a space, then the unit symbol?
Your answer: 30 A
